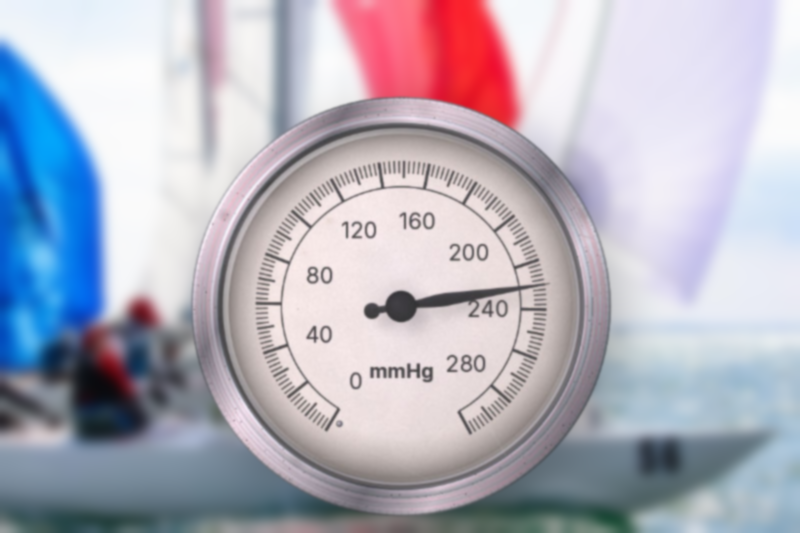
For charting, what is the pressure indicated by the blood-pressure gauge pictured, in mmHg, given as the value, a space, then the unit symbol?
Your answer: 230 mmHg
